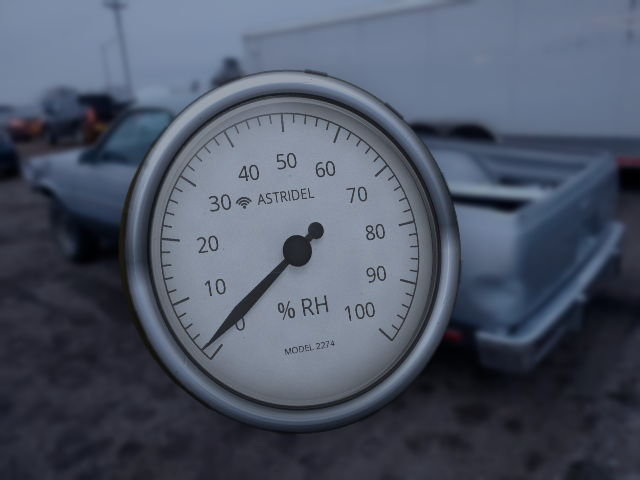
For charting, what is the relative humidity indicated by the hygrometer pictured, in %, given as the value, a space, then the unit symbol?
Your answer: 2 %
